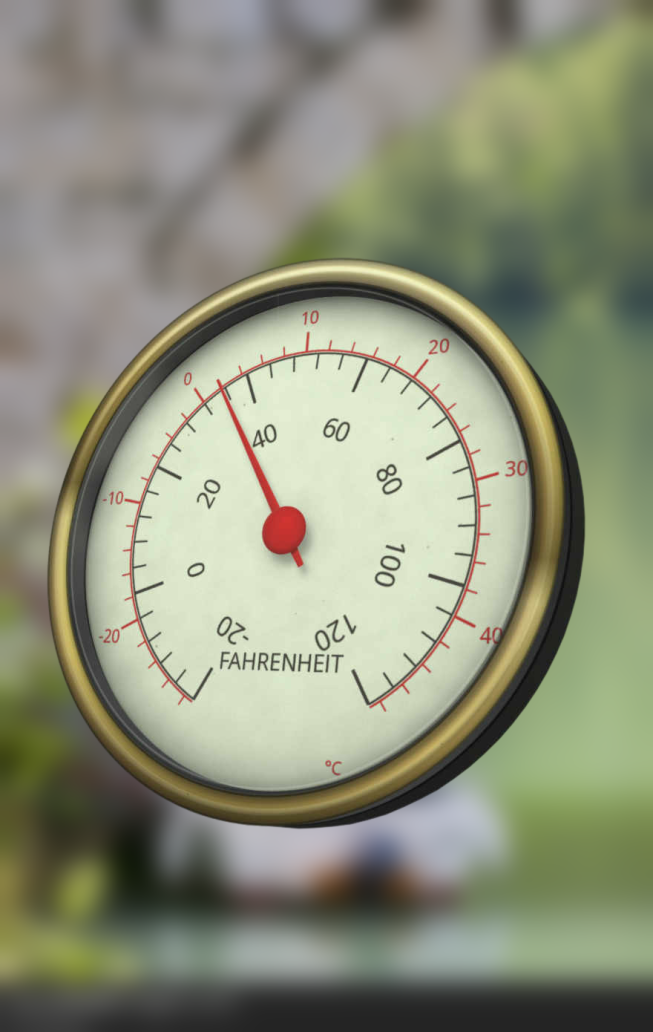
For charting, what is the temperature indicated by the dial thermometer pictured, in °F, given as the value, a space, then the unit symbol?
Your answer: 36 °F
